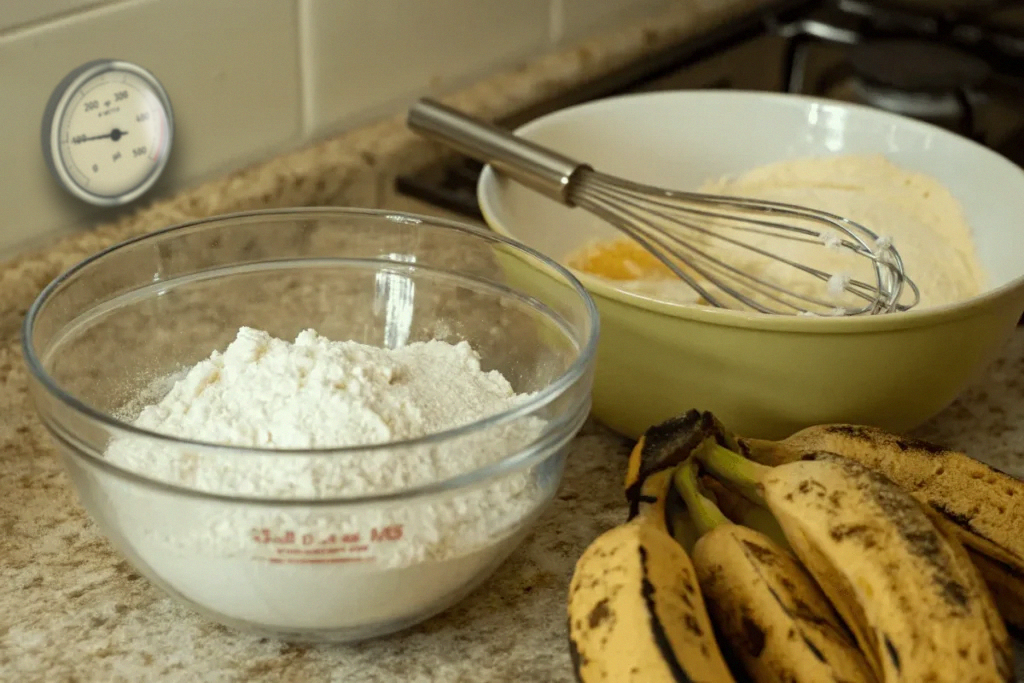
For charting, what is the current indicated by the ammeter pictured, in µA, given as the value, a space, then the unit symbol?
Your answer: 100 µA
